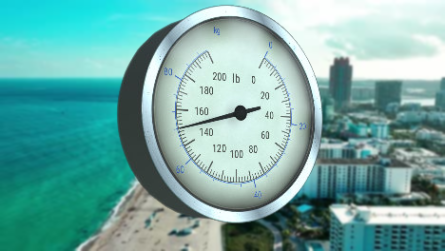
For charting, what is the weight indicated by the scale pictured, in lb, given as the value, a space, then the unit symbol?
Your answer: 150 lb
